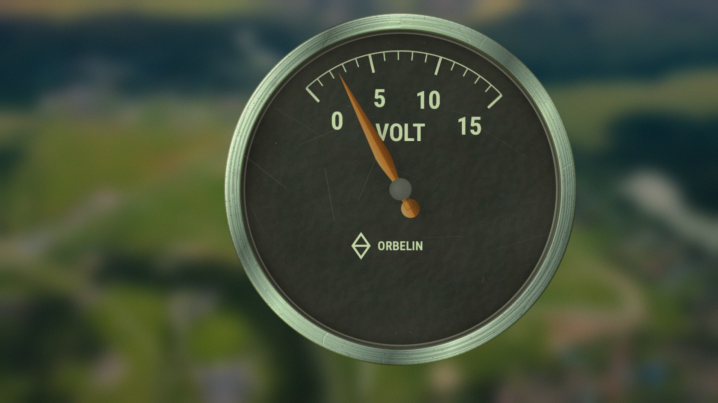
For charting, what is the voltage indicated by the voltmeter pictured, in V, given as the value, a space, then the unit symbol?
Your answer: 2.5 V
